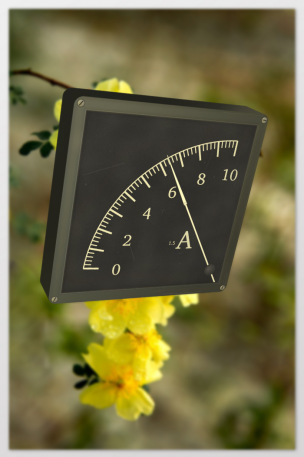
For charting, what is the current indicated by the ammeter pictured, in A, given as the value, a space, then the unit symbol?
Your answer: 6.4 A
